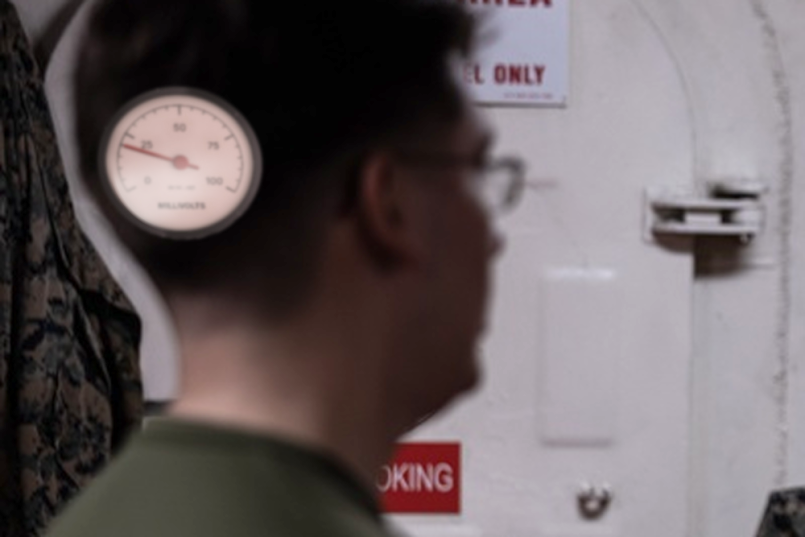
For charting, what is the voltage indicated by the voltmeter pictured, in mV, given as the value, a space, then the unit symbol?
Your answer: 20 mV
